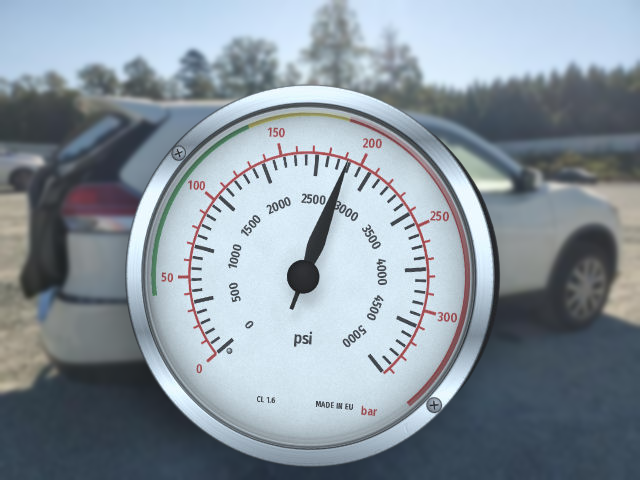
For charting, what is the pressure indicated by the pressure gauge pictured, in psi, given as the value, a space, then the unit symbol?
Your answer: 2800 psi
